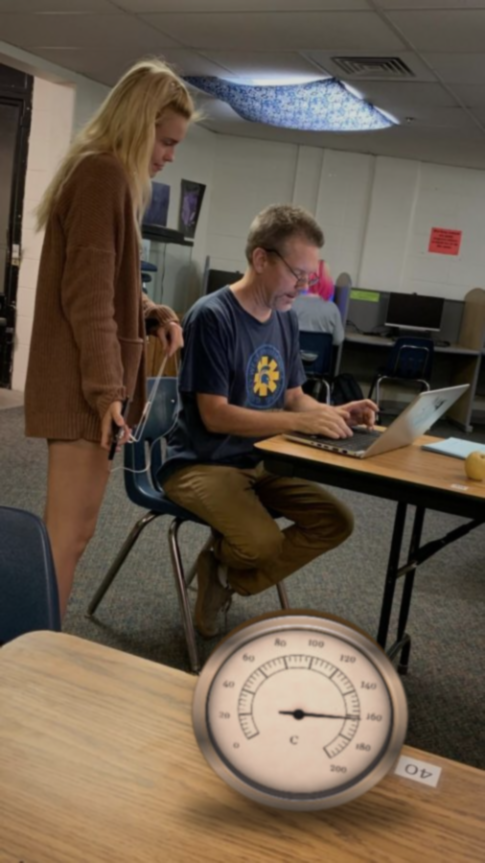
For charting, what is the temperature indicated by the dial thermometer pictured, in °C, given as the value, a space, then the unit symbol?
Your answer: 160 °C
